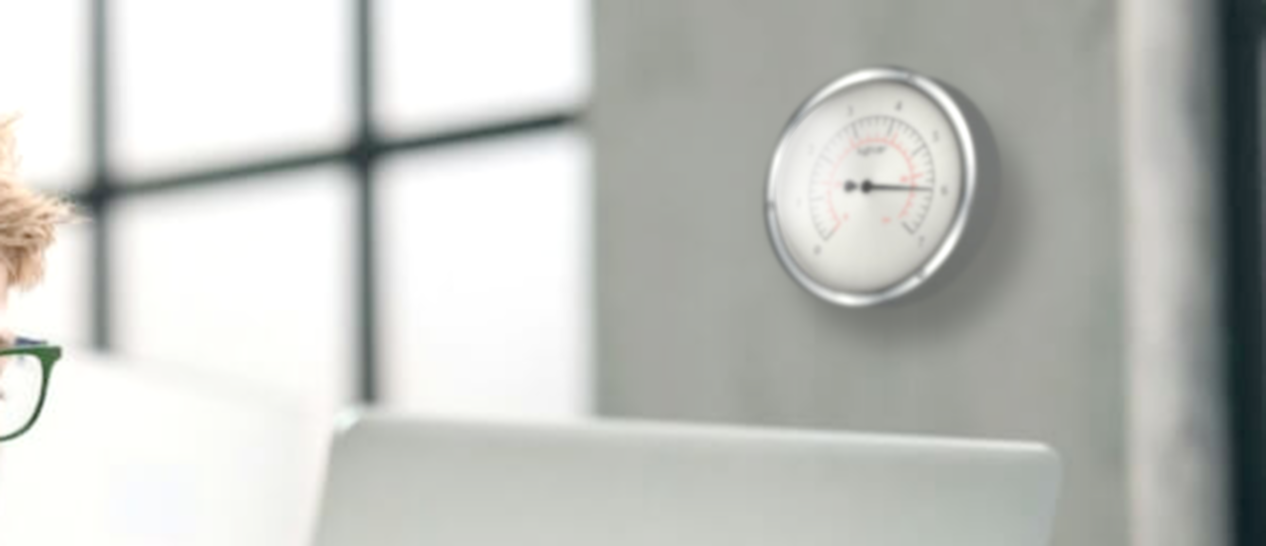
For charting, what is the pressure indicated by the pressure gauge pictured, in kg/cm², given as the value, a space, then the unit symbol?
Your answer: 6 kg/cm²
